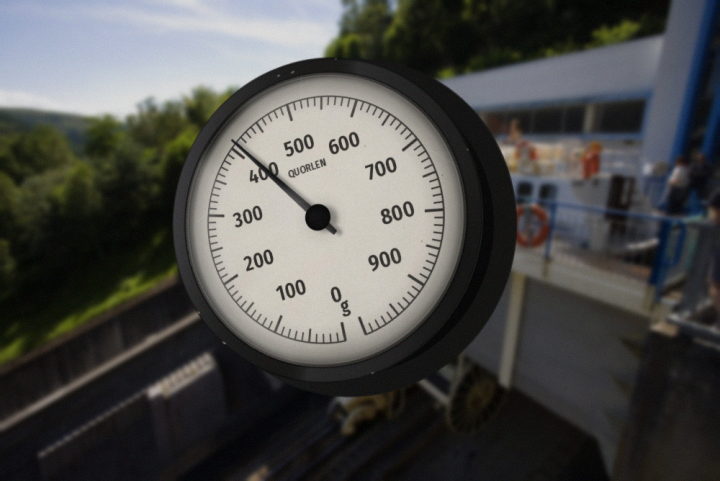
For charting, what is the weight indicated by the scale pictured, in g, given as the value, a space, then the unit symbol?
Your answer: 410 g
